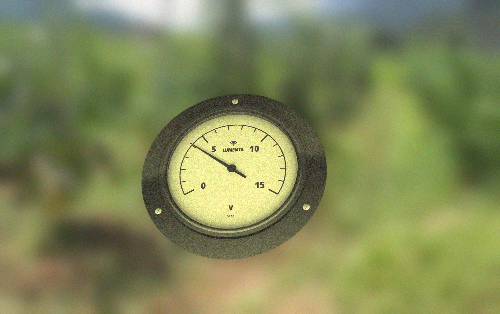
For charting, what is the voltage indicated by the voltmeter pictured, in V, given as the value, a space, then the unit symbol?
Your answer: 4 V
